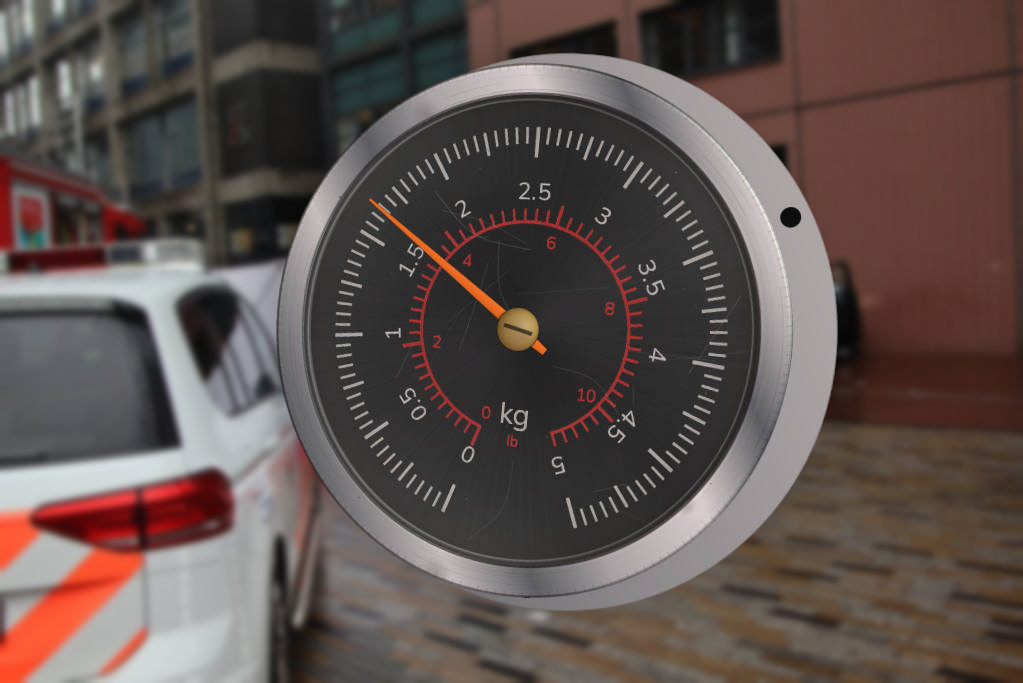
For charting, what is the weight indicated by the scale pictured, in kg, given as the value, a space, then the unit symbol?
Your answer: 1.65 kg
